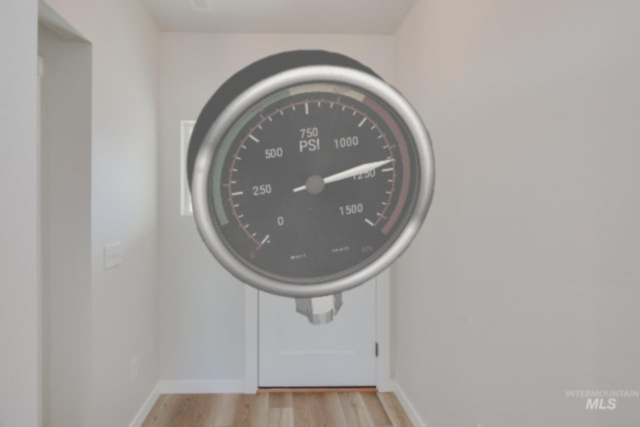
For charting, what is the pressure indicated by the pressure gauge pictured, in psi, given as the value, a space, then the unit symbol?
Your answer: 1200 psi
